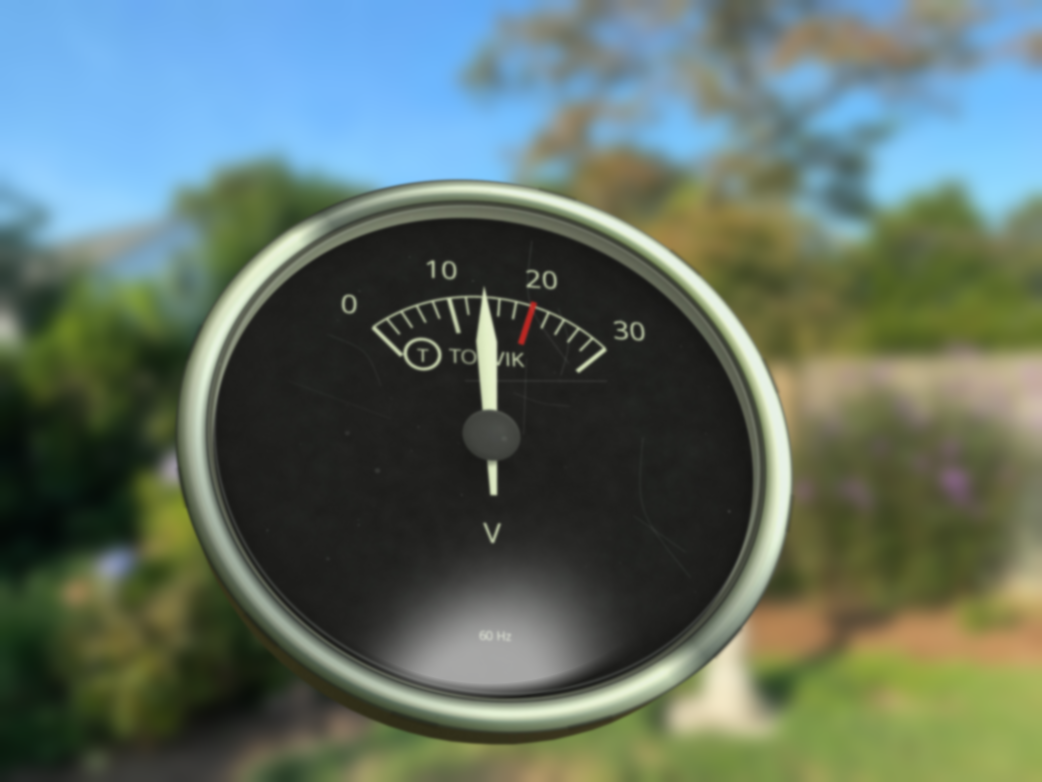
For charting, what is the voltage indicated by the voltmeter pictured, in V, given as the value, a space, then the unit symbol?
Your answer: 14 V
